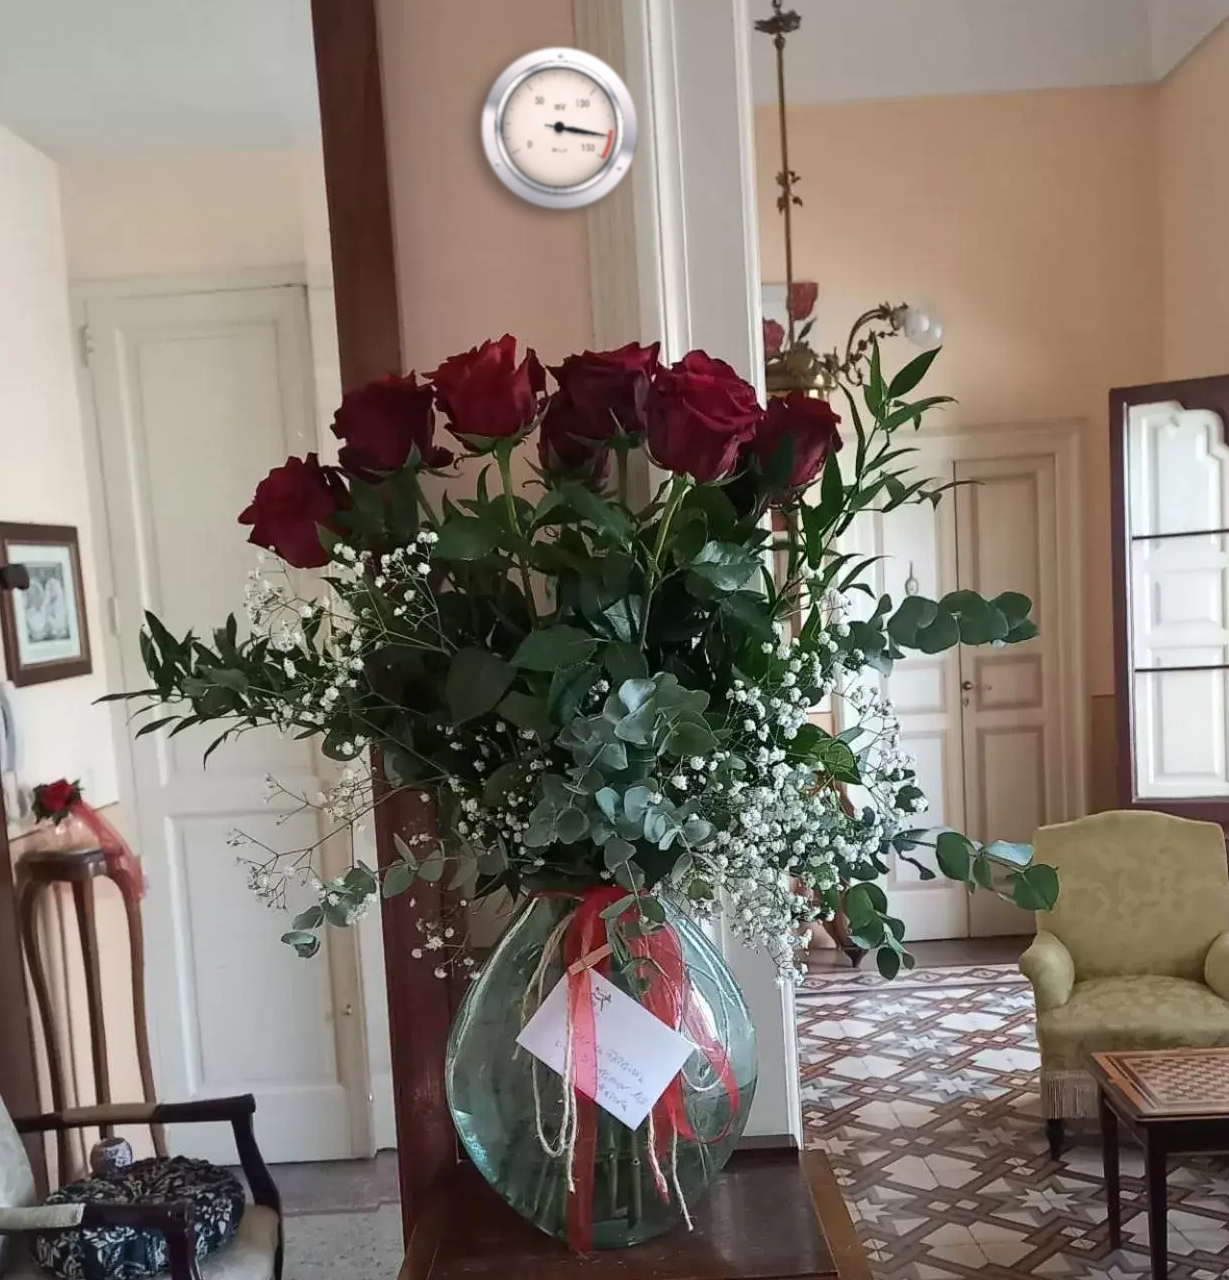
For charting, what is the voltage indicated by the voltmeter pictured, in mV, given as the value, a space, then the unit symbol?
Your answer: 135 mV
